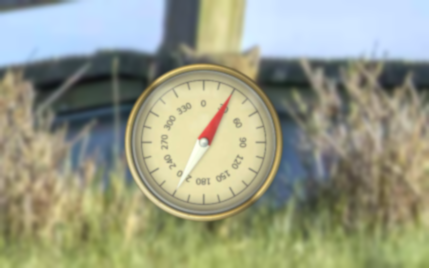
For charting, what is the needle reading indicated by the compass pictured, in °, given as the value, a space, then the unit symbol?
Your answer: 30 °
